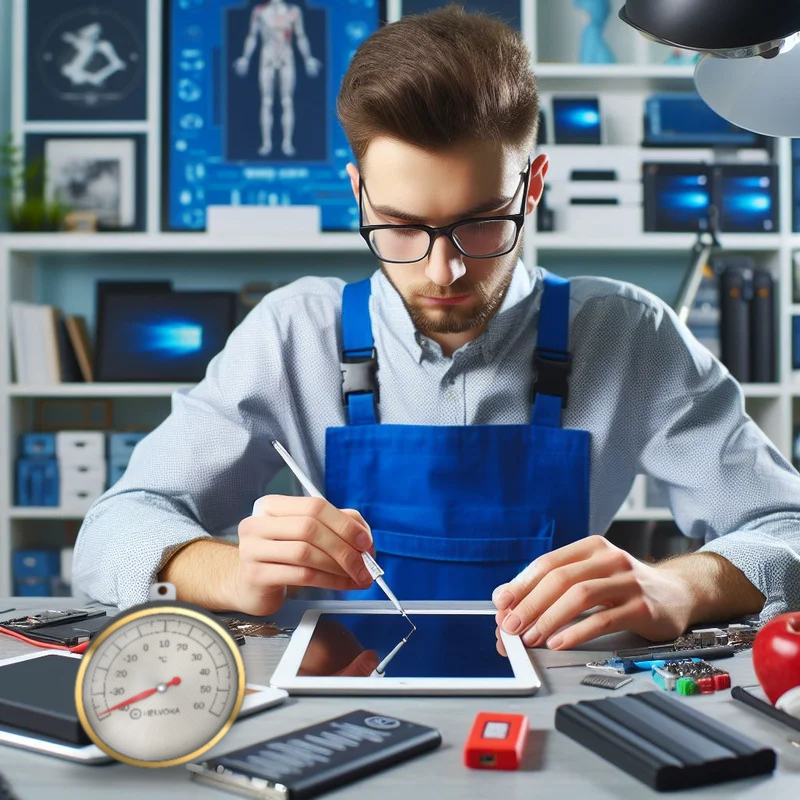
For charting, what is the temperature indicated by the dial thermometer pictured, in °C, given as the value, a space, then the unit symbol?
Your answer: -37.5 °C
